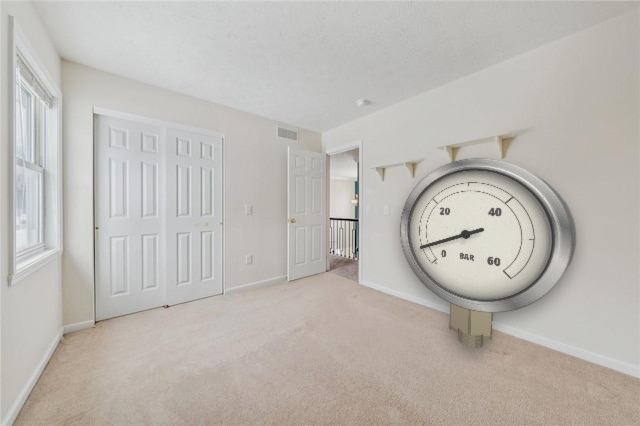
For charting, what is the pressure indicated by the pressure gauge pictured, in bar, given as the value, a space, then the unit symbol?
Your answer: 5 bar
